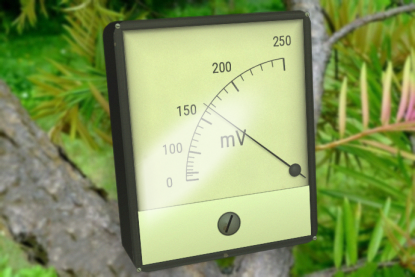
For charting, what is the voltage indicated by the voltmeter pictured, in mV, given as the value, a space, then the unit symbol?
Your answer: 165 mV
